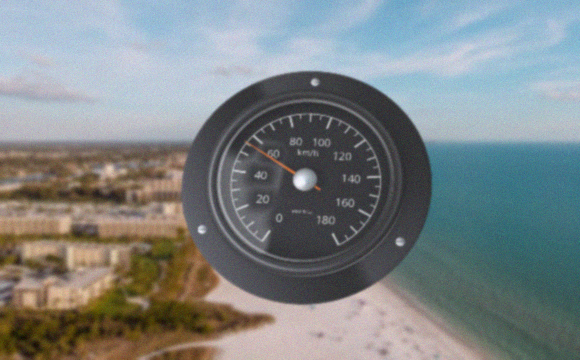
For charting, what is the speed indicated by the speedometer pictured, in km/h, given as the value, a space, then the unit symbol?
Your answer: 55 km/h
